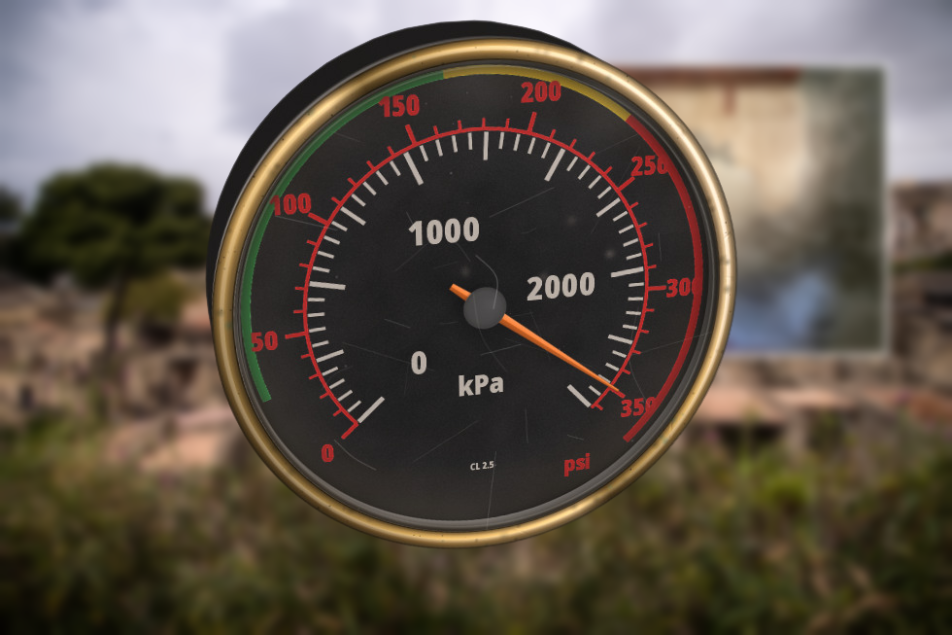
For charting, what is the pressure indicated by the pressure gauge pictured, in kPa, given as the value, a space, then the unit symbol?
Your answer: 2400 kPa
